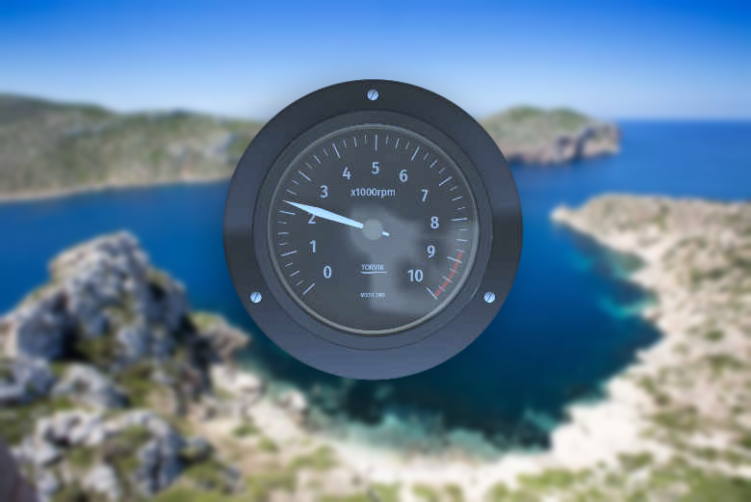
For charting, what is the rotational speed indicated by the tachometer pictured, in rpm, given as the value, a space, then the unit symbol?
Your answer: 2250 rpm
